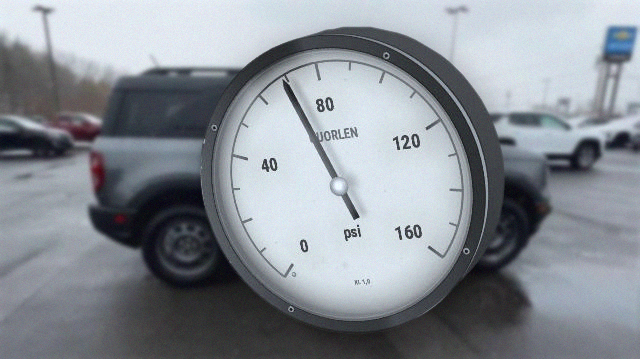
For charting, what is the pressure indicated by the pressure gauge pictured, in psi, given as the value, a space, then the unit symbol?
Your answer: 70 psi
